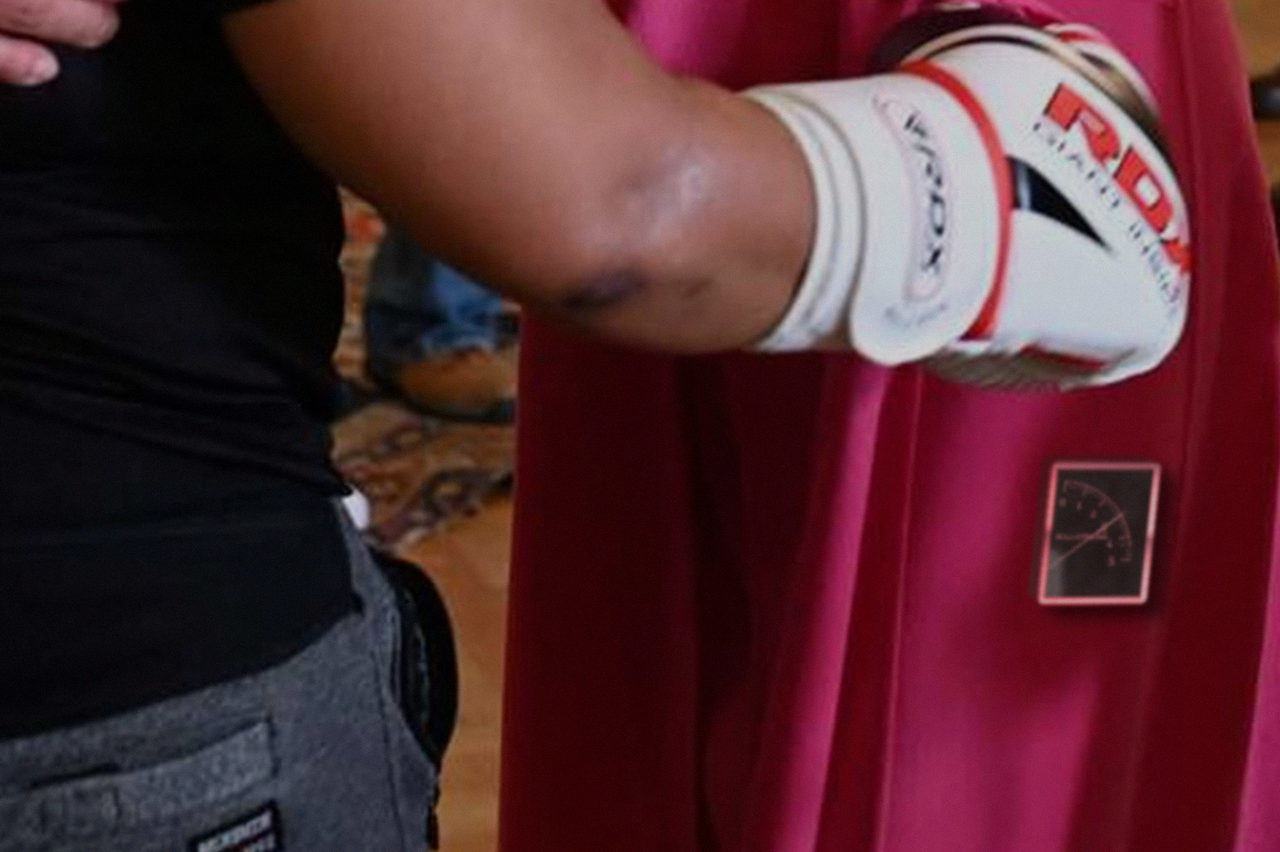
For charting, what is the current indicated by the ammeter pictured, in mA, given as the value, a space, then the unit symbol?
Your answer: 3 mA
